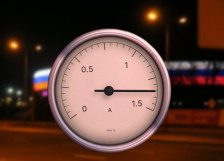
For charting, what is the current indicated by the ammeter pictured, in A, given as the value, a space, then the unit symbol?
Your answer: 1.35 A
